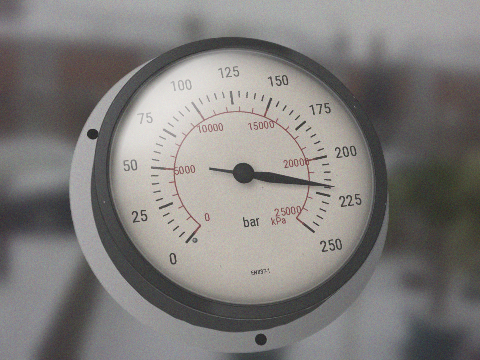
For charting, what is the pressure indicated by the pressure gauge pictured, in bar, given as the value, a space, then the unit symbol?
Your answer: 220 bar
